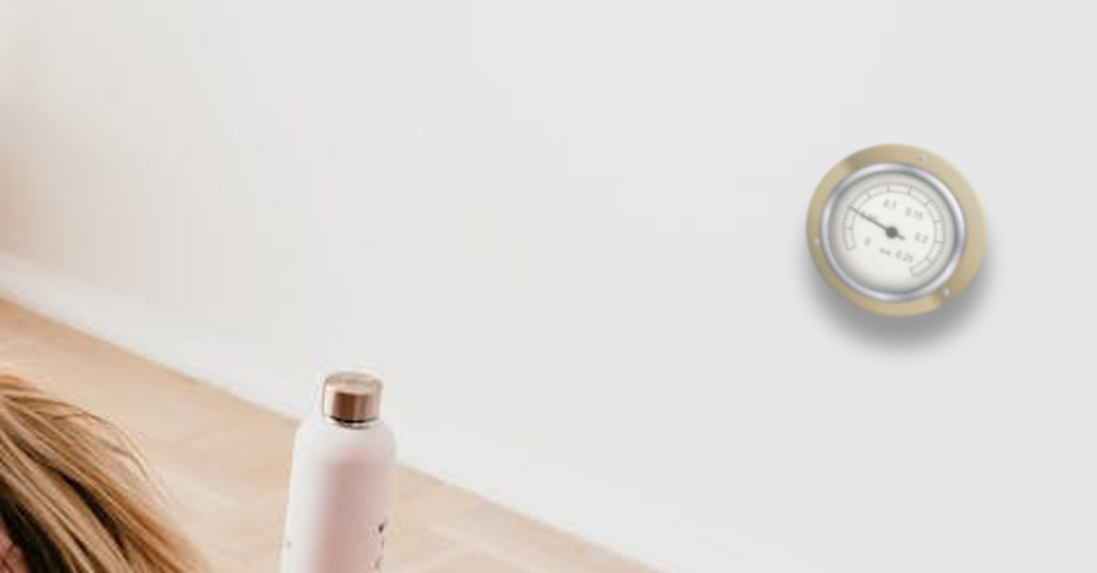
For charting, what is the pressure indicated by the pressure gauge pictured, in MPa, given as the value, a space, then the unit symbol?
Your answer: 0.05 MPa
